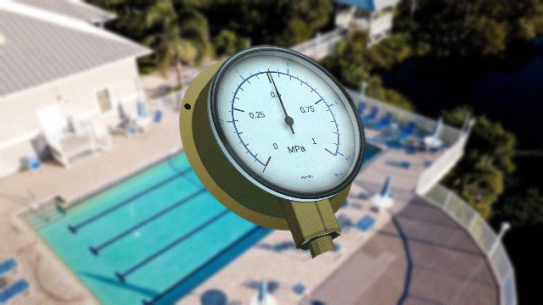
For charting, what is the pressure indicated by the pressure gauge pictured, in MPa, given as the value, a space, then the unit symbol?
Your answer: 0.5 MPa
